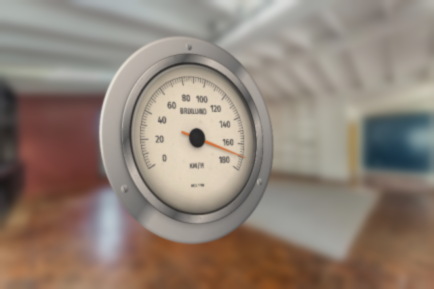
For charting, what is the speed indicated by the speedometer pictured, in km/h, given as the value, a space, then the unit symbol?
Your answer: 170 km/h
